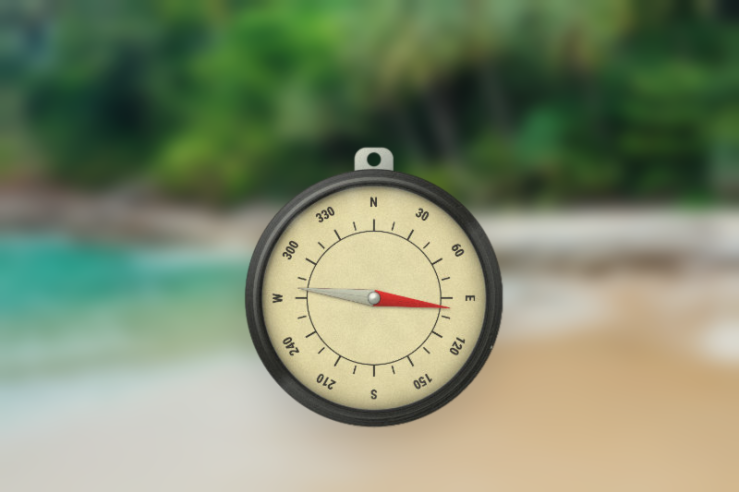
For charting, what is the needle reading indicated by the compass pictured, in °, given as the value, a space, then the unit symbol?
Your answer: 97.5 °
